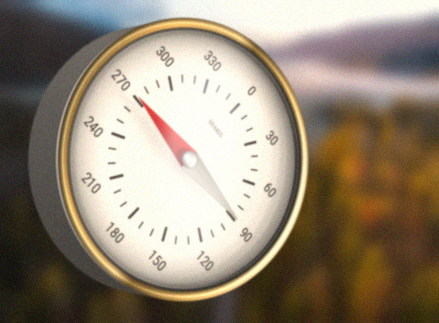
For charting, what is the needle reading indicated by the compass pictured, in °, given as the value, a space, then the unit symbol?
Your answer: 270 °
